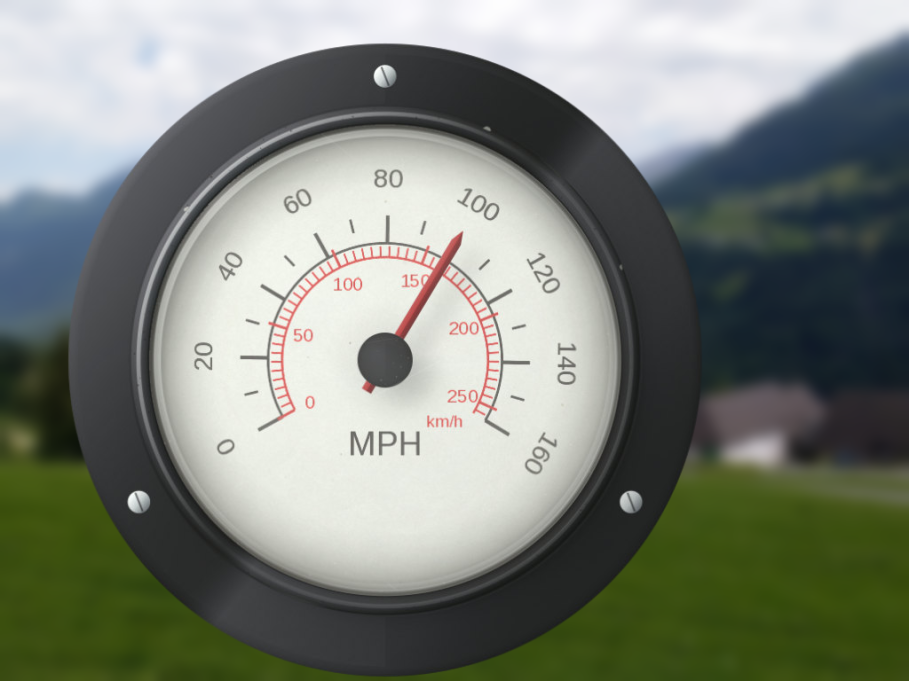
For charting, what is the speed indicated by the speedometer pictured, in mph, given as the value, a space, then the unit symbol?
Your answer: 100 mph
